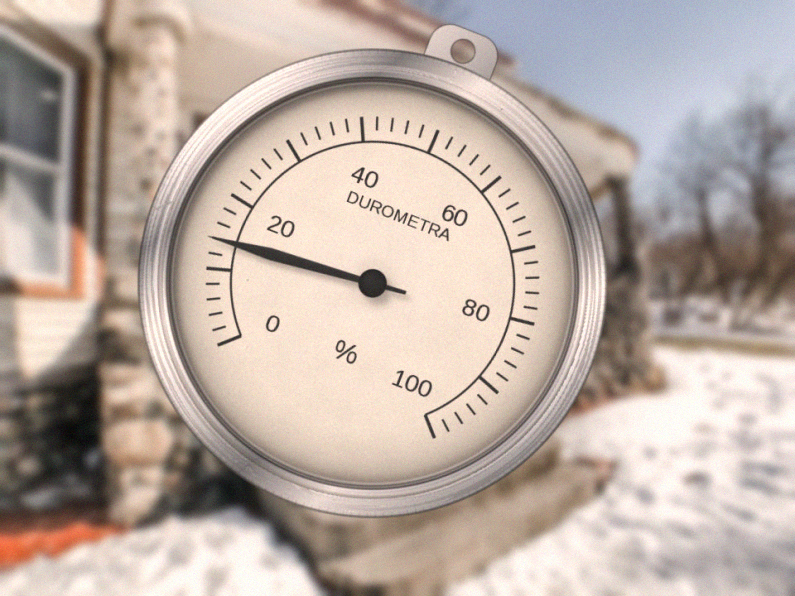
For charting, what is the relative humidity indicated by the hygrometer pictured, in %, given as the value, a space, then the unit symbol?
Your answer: 14 %
